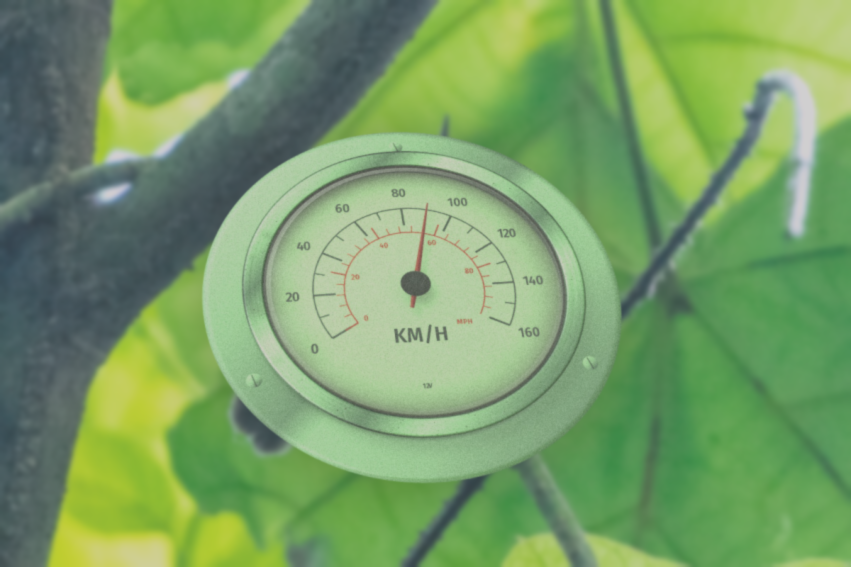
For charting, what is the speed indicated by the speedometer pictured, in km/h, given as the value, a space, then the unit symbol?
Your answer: 90 km/h
